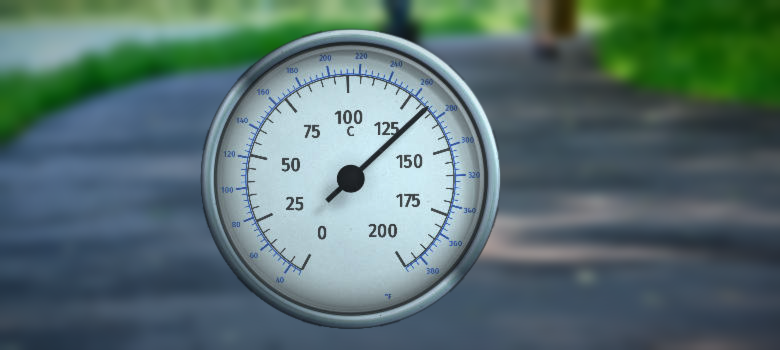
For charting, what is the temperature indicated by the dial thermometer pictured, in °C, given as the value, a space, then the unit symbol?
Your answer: 132.5 °C
